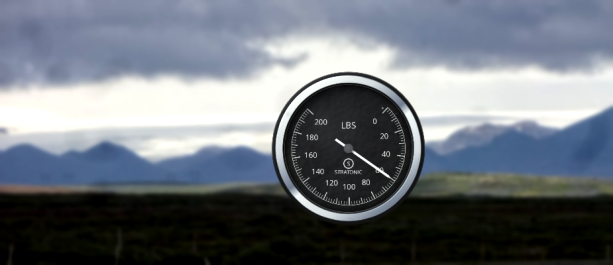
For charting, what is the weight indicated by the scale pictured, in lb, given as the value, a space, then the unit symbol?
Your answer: 60 lb
